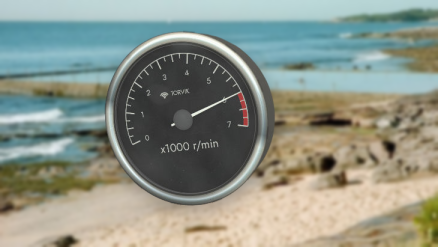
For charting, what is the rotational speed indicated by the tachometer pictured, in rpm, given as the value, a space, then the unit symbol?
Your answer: 6000 rpm
